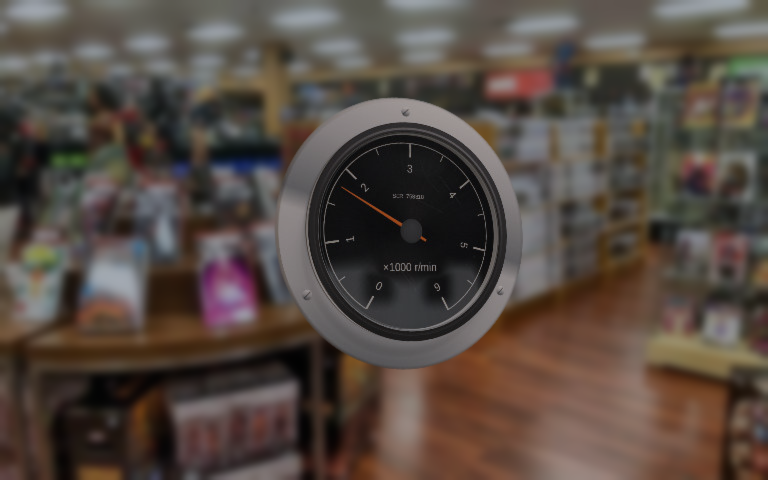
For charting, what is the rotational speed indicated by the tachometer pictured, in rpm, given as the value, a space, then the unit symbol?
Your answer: 1750 rpm
